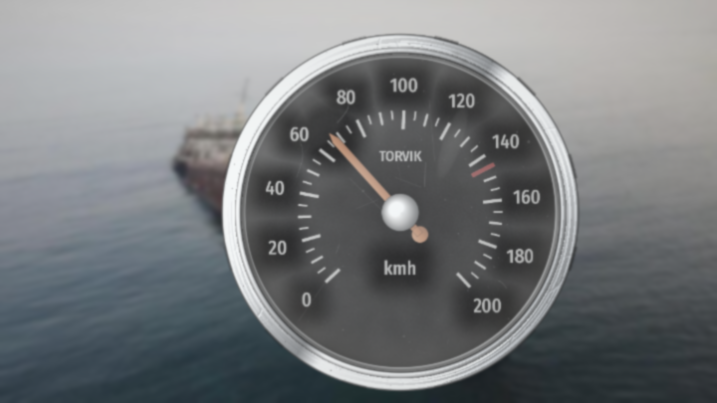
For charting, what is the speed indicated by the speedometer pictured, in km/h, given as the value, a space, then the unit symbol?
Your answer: 67.5 km/h
